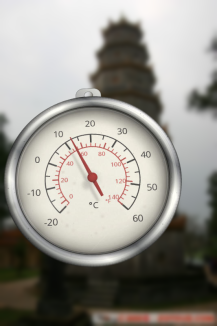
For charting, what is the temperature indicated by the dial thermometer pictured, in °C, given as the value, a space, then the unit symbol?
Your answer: 12.5 °C
